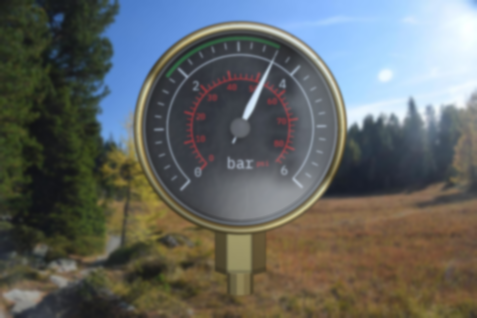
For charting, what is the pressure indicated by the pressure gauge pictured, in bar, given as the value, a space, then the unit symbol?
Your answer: 3.6 bar
